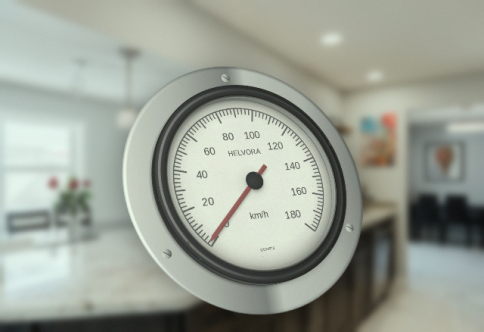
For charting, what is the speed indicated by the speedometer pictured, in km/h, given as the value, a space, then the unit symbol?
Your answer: 2 km/h
